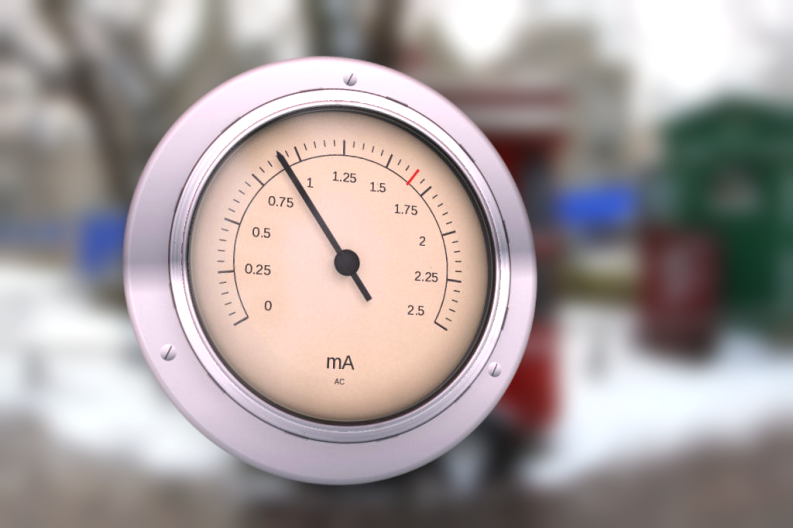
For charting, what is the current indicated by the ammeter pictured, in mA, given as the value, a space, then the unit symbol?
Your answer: 0.9 mA
